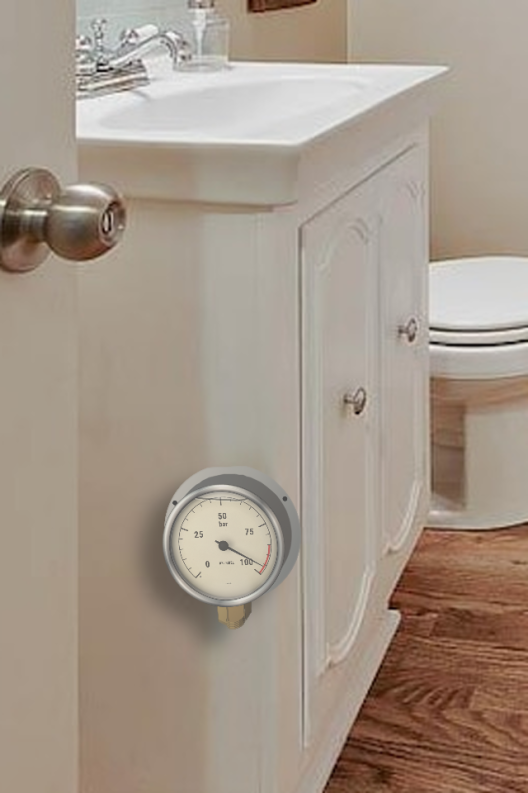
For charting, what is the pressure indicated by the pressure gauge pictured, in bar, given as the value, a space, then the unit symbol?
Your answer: 95 bar
